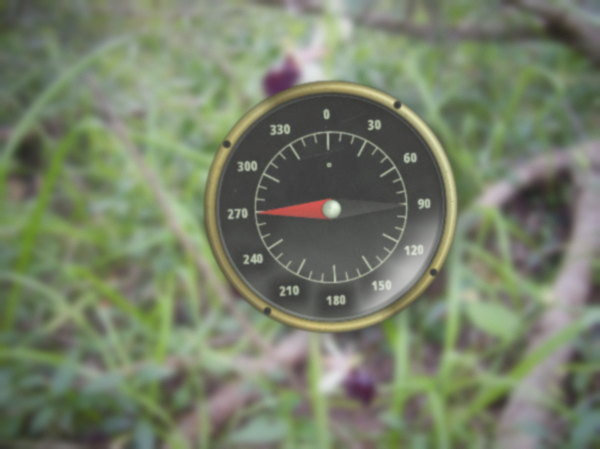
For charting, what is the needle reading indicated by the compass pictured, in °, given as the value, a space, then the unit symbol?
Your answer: 270 °
